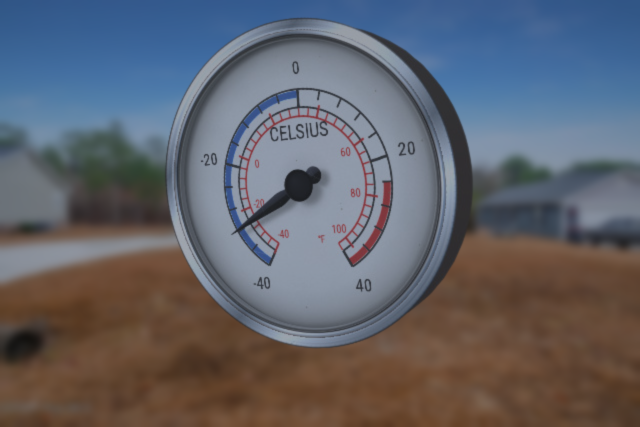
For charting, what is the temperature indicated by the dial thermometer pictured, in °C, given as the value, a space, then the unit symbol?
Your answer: -32 °C
